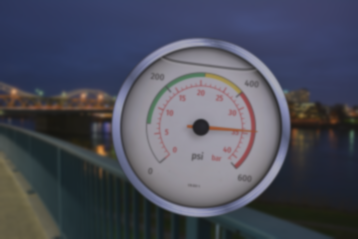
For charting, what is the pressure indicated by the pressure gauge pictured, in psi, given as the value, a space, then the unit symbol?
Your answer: 500 psi
